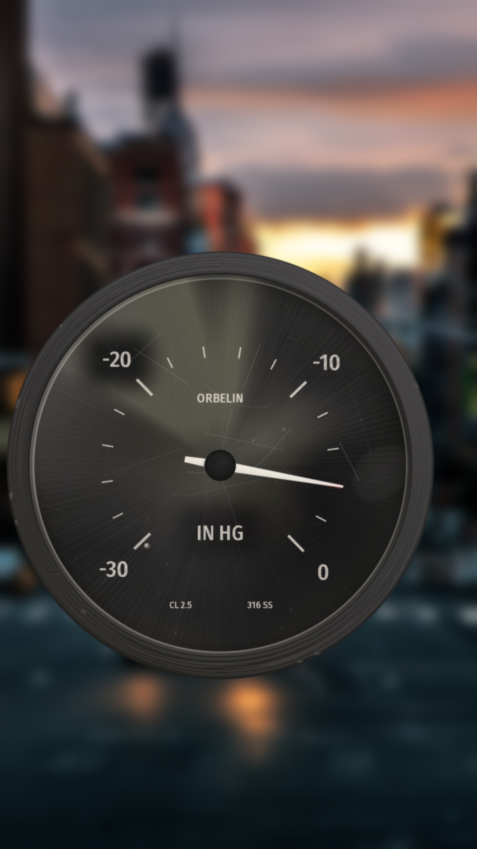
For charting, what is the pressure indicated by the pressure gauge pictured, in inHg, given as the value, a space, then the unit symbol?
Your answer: -4 inHg
